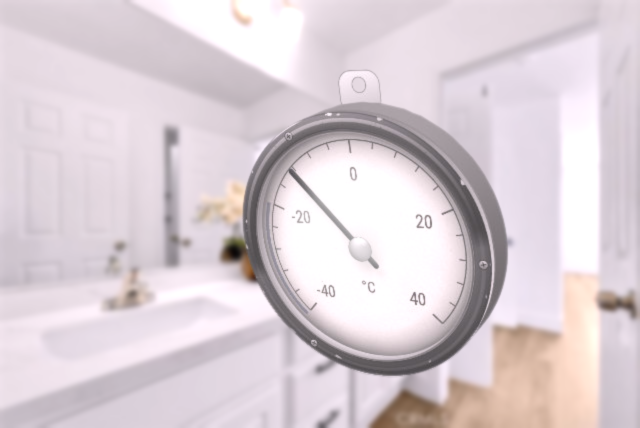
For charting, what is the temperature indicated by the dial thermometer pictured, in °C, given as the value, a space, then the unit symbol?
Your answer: -12 °C
